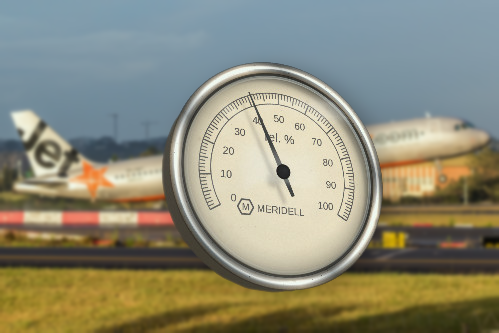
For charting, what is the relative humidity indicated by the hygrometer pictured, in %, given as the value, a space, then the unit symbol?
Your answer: 40 %
